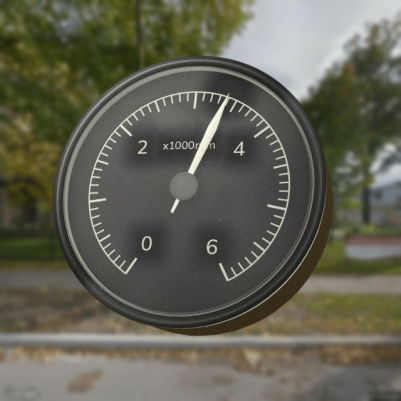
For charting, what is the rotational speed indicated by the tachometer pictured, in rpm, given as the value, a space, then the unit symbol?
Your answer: 3400 rpm
